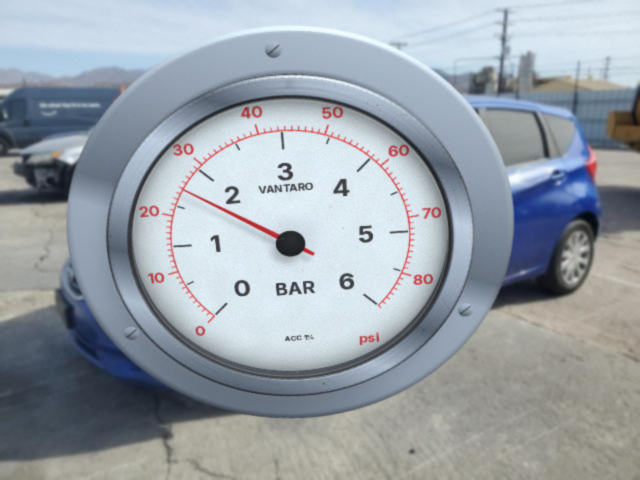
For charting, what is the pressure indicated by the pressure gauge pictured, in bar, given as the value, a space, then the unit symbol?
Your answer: 1.75 bar
